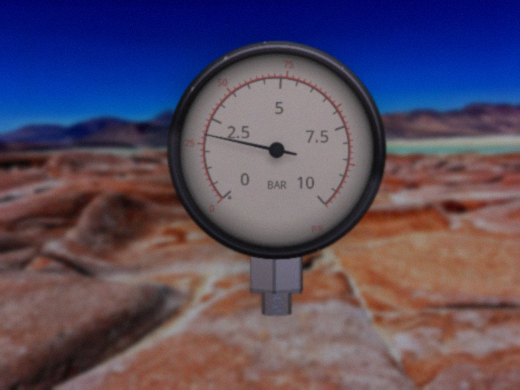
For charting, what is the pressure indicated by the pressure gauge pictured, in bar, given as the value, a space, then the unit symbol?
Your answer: 2 bar
